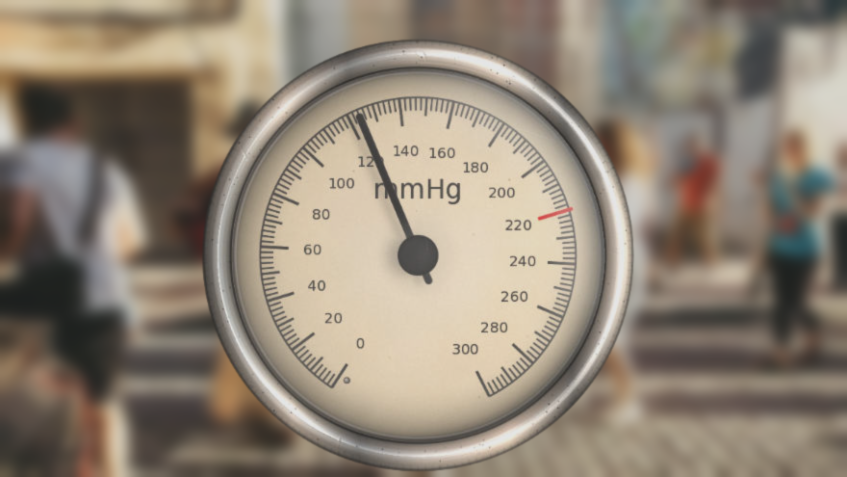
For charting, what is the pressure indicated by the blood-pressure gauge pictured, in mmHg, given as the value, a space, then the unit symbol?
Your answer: 124 mmHg
